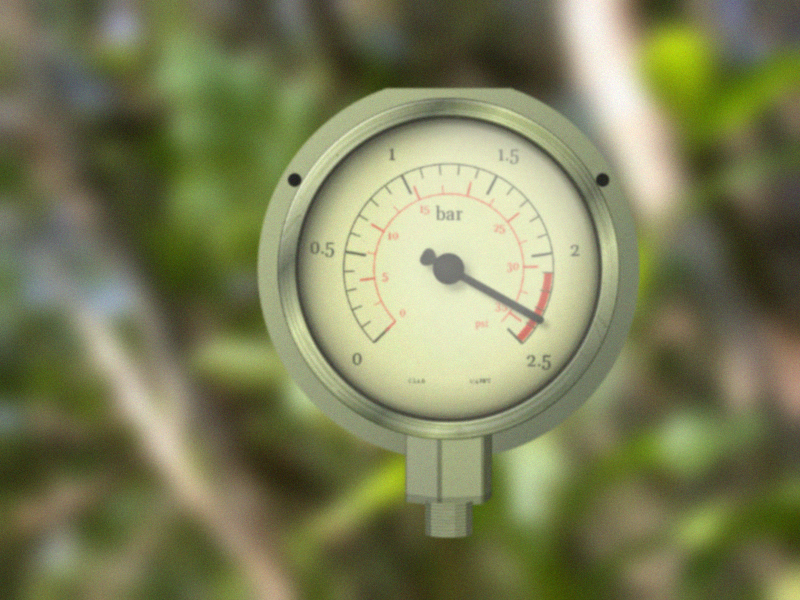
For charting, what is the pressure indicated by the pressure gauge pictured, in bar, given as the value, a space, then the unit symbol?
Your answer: 2.35 bar
